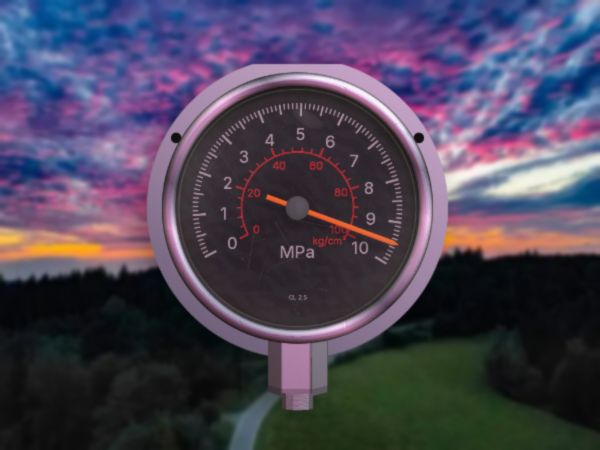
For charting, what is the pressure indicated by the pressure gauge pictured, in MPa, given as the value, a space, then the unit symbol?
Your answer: 9.5 MPa
